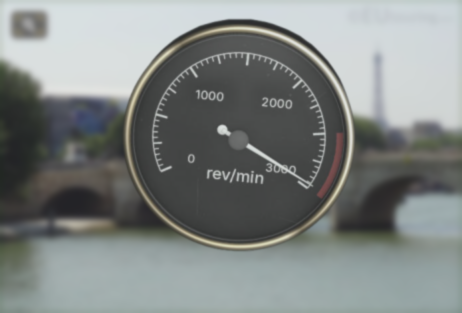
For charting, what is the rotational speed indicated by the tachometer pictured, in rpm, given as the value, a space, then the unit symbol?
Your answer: 2950 rpm
